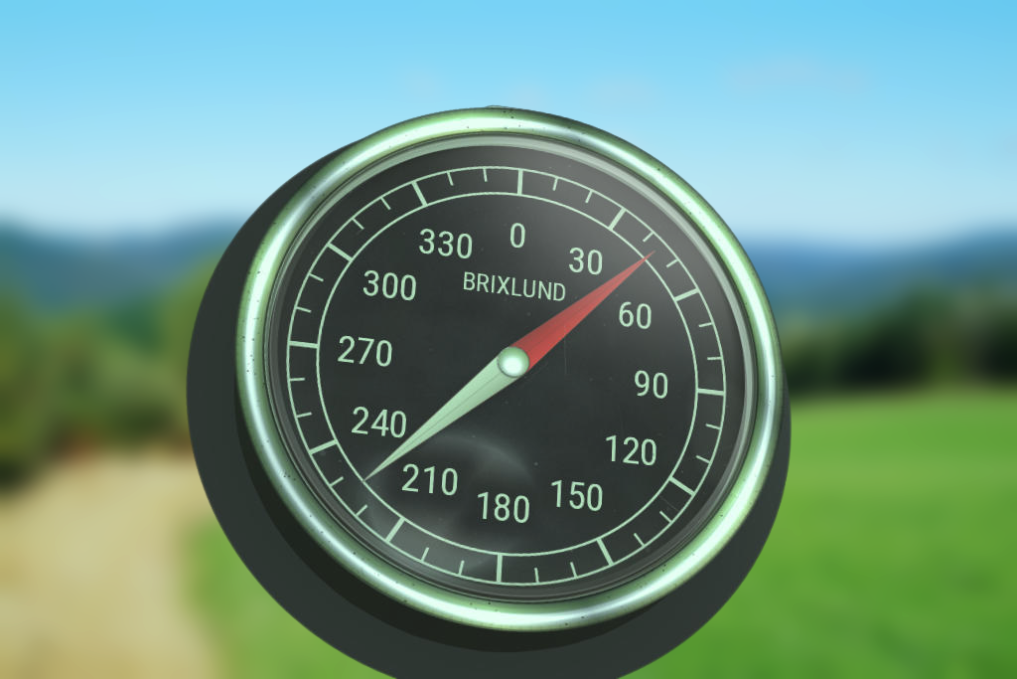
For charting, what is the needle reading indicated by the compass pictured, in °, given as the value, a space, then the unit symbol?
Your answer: 45 °
